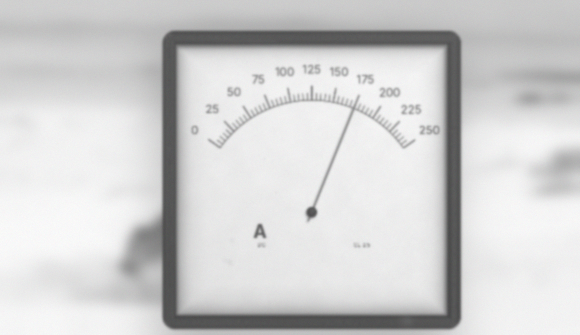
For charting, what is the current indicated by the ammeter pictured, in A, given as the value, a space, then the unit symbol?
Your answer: 175 A
